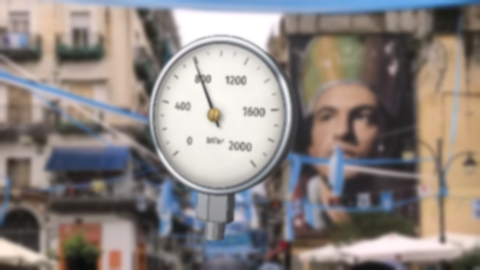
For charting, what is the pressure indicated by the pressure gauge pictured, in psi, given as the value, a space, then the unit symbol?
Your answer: 800 psi
